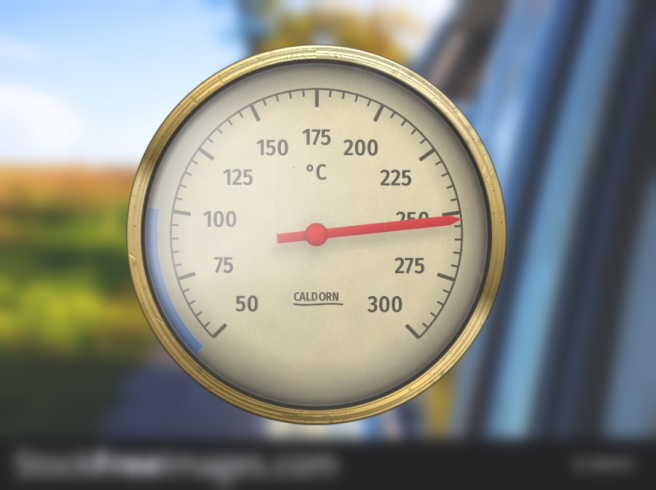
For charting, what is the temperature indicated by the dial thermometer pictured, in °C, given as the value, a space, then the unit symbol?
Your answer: 252.5 °C
